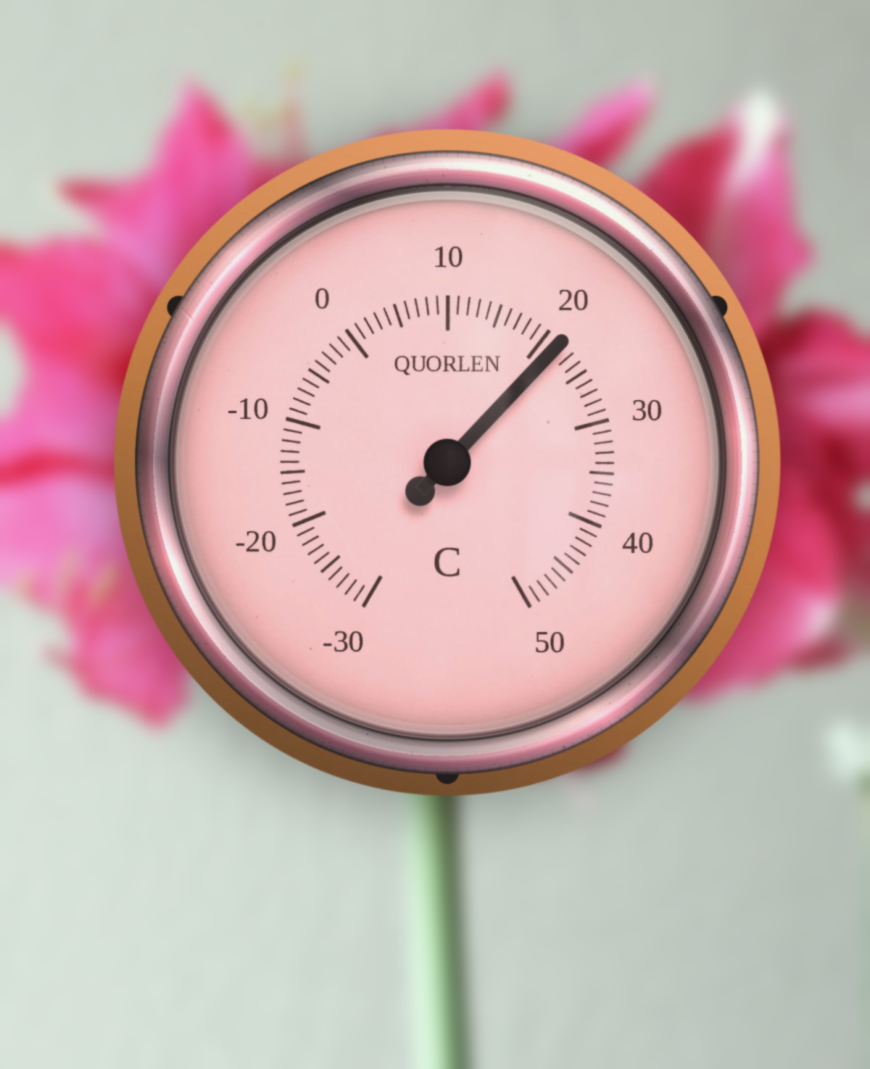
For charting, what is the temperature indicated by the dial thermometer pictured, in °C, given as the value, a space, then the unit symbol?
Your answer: 21.5 °C
